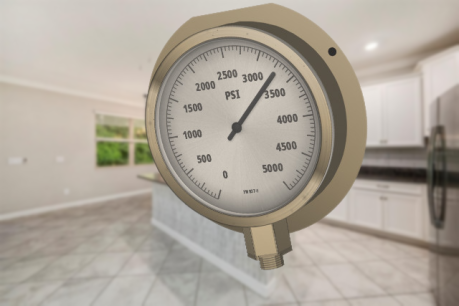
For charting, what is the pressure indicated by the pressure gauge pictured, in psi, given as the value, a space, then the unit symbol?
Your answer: 3300 psi
